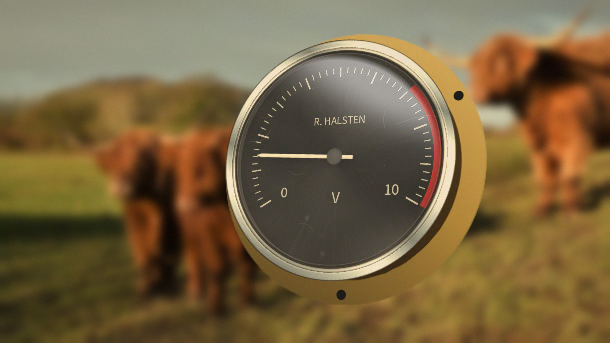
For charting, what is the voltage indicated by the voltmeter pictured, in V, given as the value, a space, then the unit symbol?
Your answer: 1.4 V
